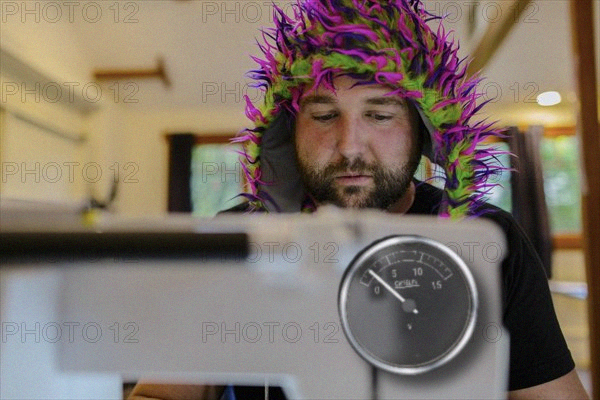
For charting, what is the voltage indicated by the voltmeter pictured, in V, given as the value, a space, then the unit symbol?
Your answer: 2 V
